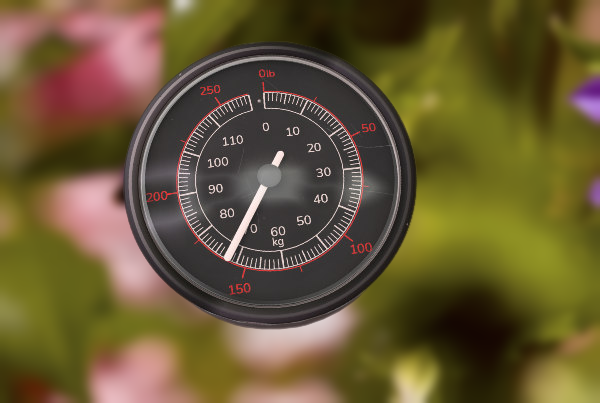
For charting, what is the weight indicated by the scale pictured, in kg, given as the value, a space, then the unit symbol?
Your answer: 72 kg
